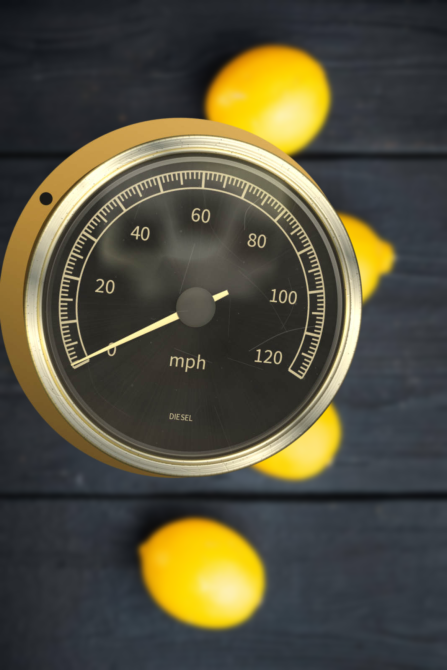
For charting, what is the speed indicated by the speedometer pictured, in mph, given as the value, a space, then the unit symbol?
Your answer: 1 mph
